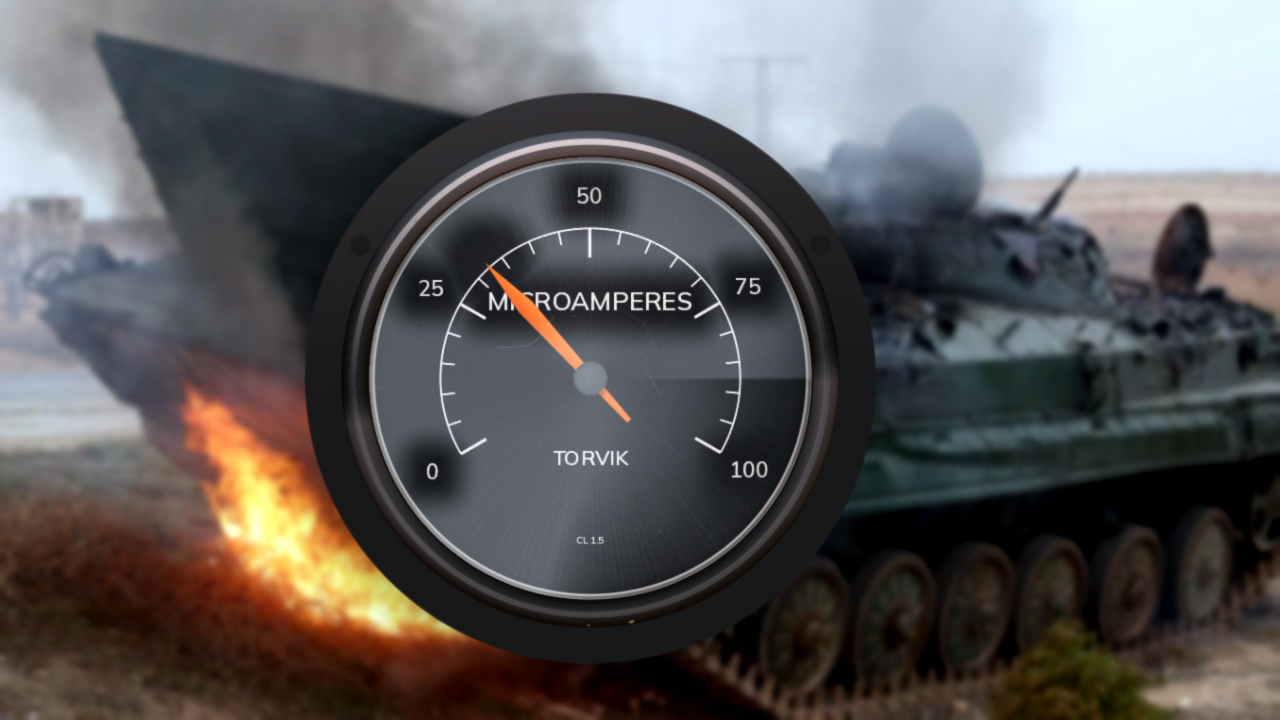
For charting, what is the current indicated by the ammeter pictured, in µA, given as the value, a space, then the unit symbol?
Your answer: 32.5 µA
